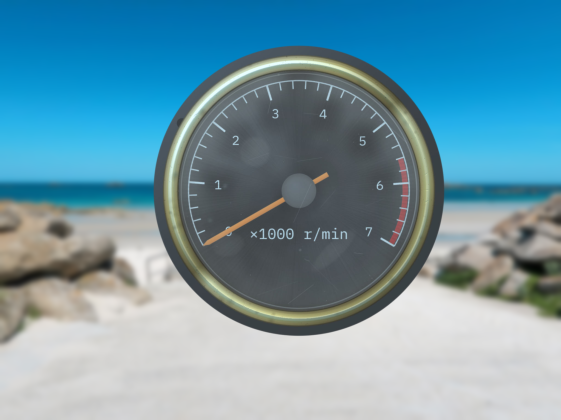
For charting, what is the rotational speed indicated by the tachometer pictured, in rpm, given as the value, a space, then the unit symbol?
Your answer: 0 rpm
